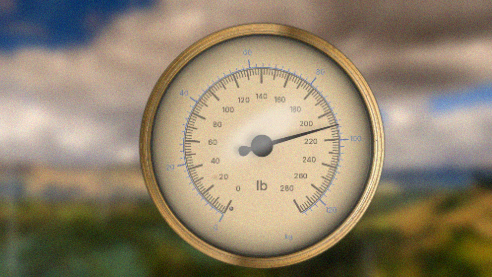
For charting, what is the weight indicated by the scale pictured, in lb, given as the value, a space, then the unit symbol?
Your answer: 210 lb
